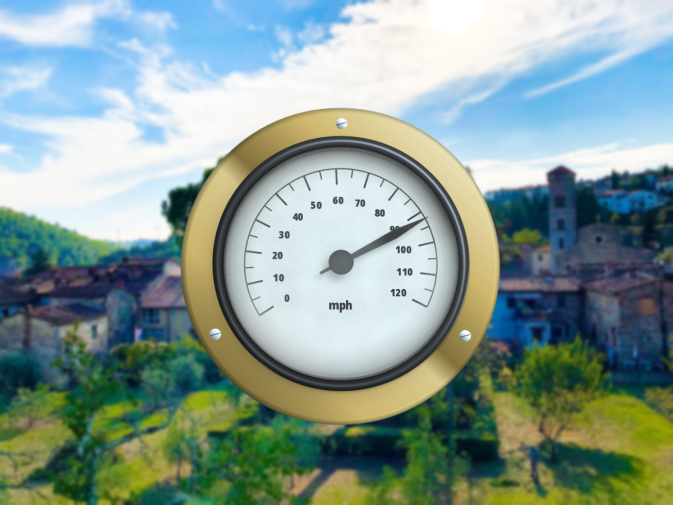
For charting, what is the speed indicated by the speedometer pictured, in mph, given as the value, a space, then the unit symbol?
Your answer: 92.5 mph
